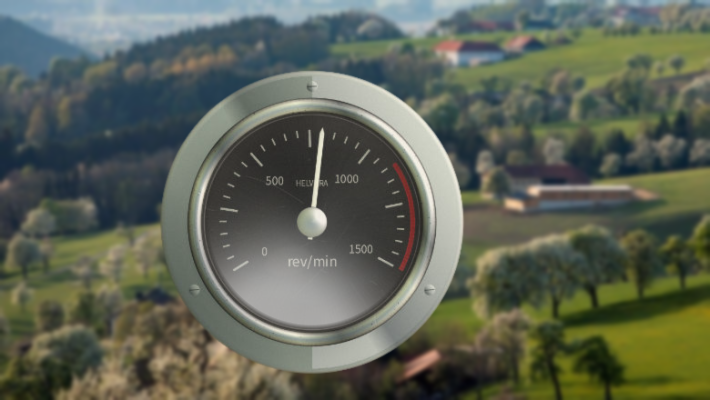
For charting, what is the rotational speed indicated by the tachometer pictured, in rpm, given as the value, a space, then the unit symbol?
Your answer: 800 rpm
